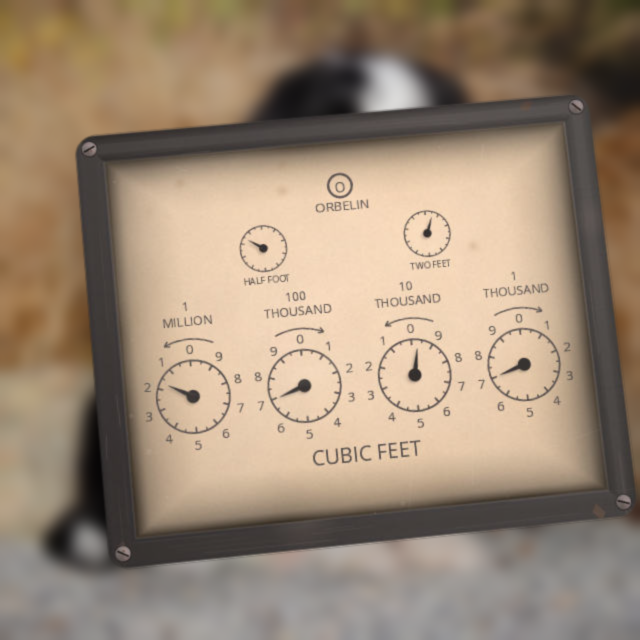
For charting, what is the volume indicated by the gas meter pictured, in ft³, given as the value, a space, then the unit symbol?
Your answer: 169700 ft³
